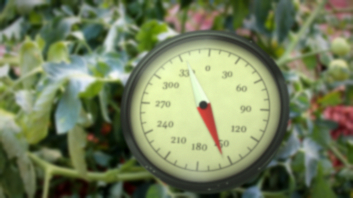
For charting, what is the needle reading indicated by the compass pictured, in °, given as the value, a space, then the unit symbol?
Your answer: 155 °
